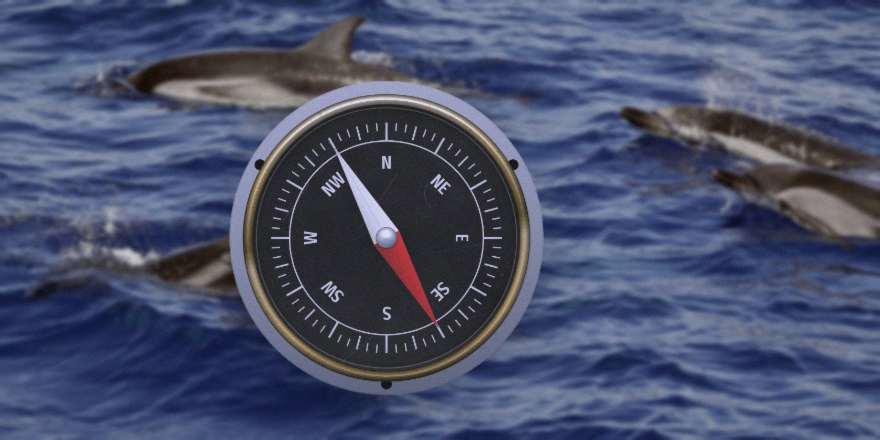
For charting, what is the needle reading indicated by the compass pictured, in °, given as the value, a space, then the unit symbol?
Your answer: 150 °
